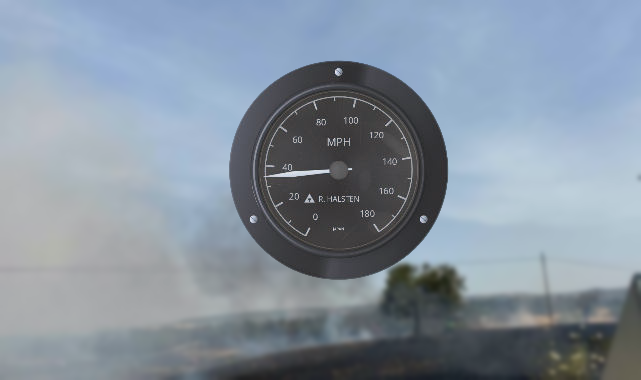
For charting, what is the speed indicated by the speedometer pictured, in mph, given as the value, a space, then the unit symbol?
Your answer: 35 mph
